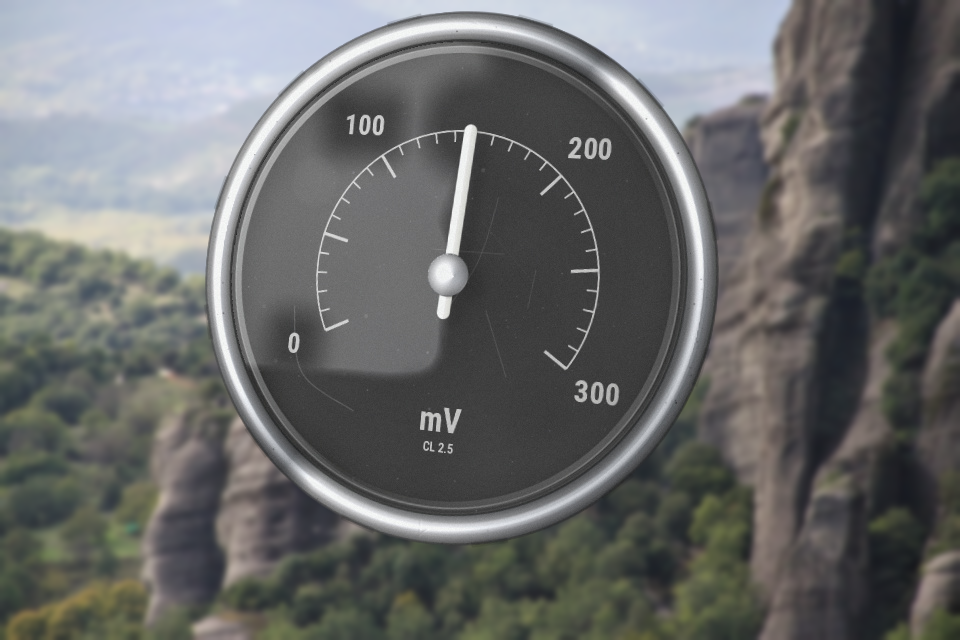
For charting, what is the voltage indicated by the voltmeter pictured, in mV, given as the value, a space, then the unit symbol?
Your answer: 150 mV
